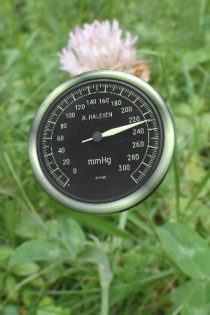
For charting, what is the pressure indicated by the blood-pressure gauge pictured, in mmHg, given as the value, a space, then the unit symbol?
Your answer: 230 mmHg
